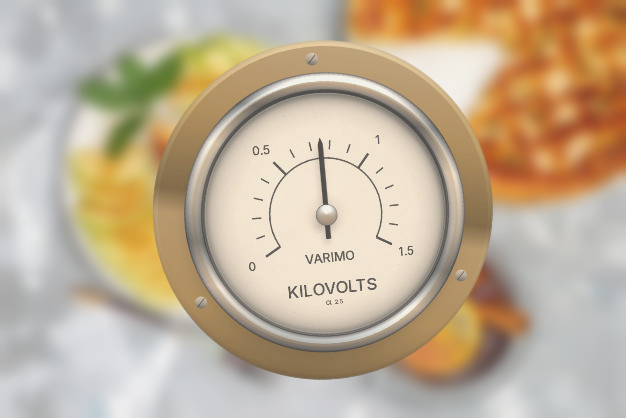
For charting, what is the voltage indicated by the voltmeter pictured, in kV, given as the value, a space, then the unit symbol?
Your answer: 0.75 kV
